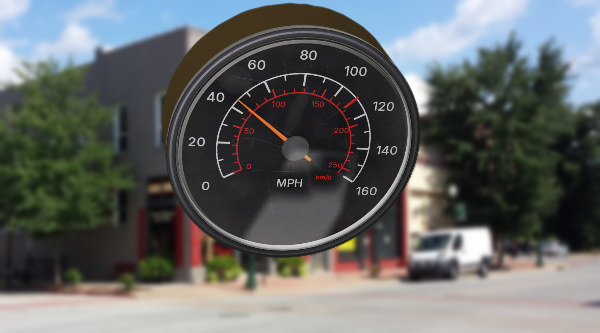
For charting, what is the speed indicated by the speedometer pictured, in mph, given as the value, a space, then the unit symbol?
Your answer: 45 mph
